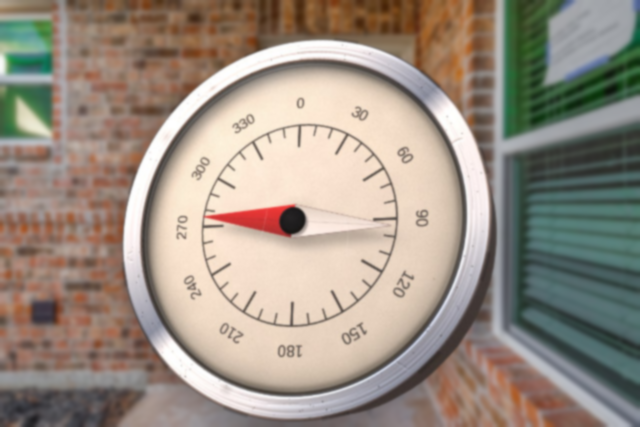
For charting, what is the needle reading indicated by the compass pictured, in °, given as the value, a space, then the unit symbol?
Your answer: 275 °
